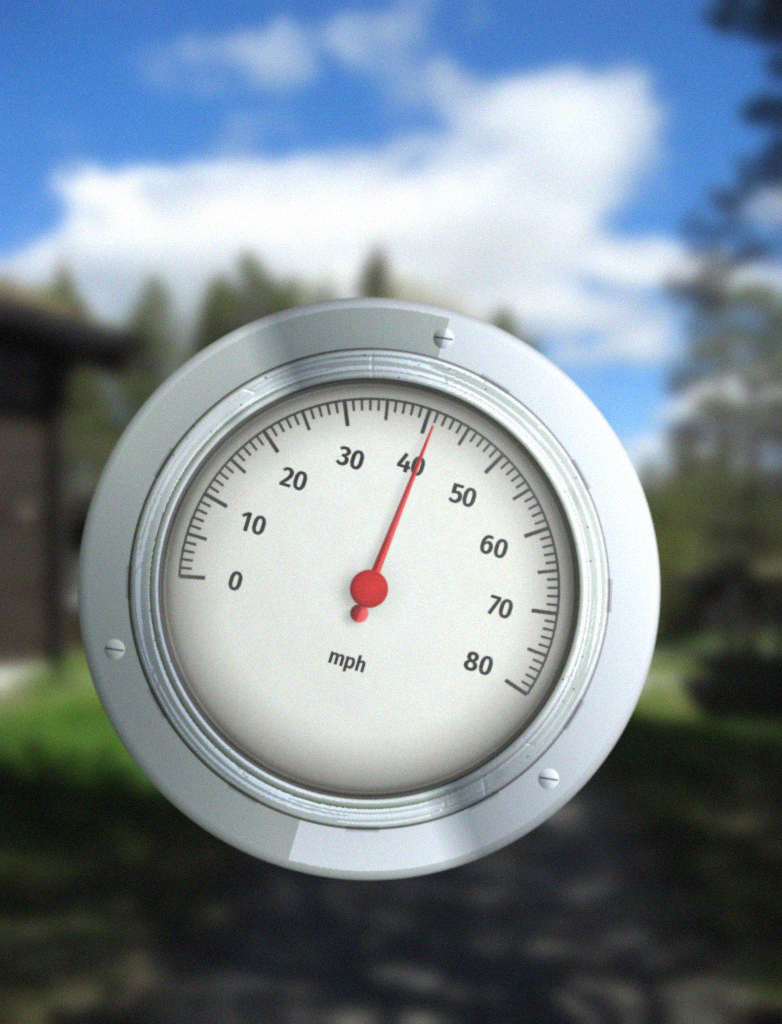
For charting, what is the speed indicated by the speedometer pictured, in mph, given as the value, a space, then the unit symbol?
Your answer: 41 mph
